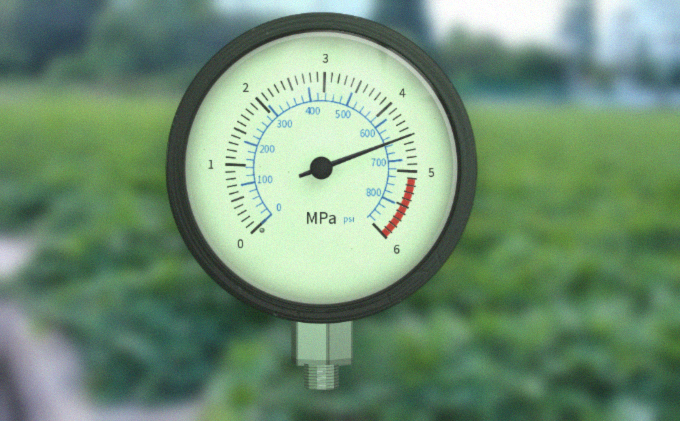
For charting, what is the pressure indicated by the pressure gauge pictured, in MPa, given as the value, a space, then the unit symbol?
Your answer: 4.5 MPa
